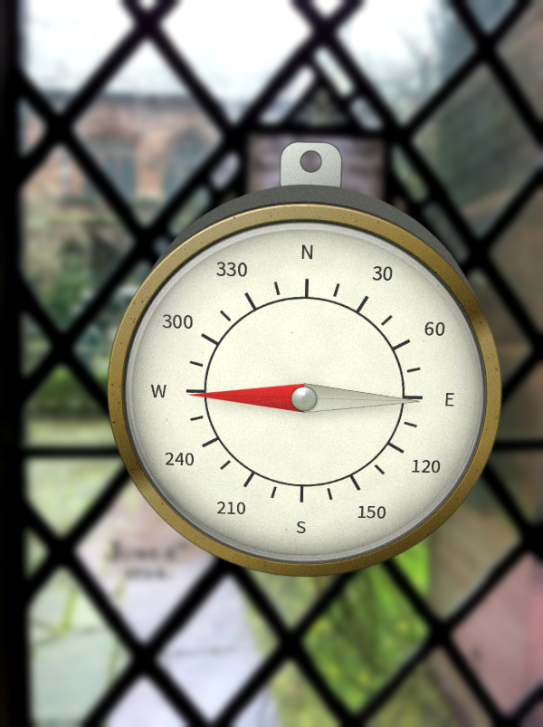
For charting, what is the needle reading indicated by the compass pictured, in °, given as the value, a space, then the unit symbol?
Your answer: 270 °
